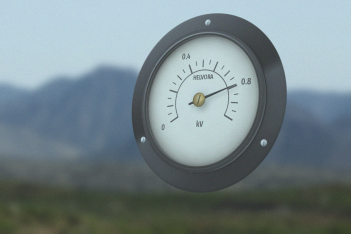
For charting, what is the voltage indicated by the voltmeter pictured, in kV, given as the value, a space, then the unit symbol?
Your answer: 0.8 kV
